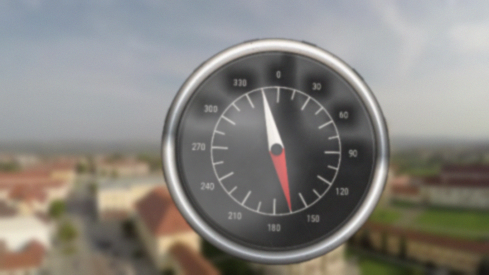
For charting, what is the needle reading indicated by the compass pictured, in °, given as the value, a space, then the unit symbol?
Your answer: 165 °
